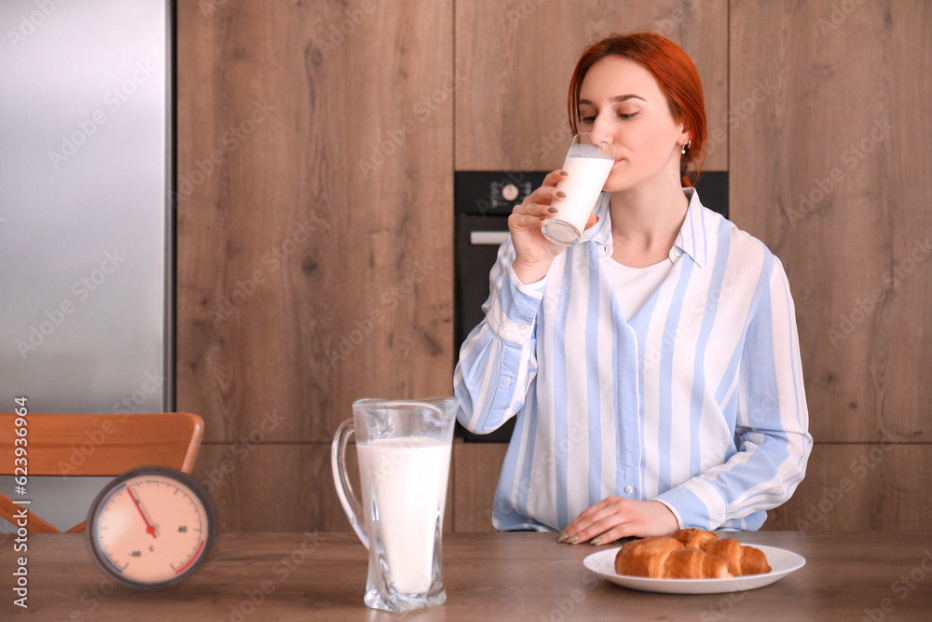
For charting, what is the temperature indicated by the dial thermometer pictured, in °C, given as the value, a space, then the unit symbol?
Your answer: 0 °C
